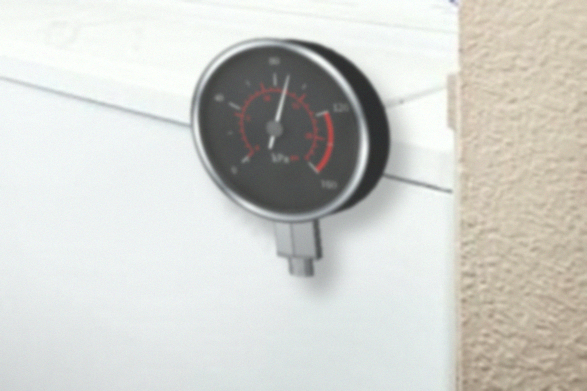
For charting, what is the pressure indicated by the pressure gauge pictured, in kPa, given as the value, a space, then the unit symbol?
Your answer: 90 kPa
